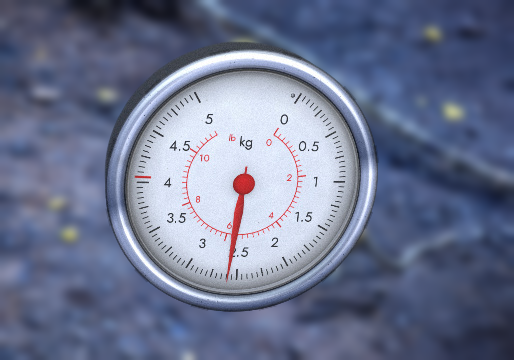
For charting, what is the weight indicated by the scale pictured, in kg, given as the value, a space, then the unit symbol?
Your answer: 2.6 kg
